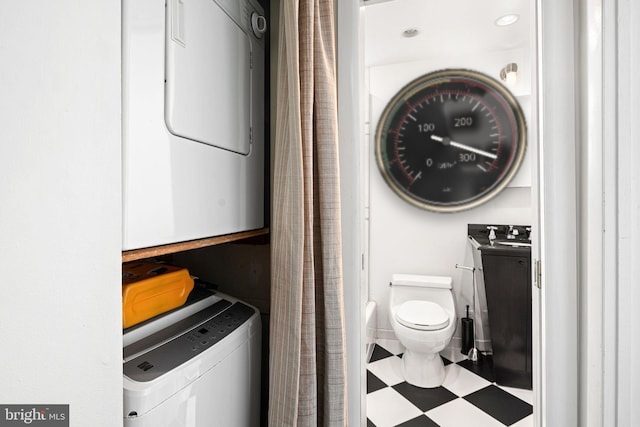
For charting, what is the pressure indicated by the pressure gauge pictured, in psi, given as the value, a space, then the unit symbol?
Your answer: 280 psi
